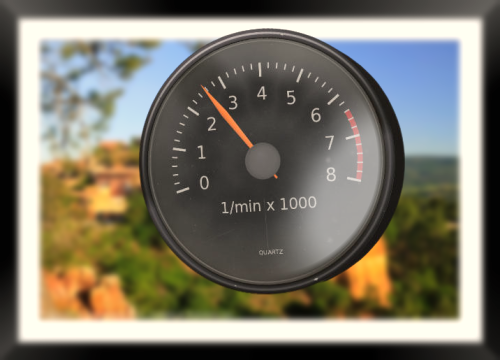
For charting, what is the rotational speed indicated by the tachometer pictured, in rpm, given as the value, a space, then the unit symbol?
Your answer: 2600 rpm
